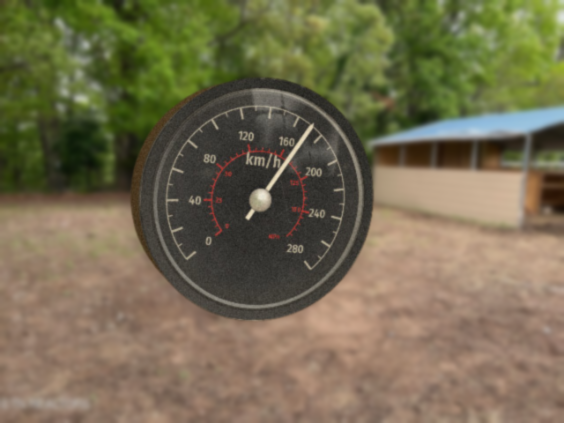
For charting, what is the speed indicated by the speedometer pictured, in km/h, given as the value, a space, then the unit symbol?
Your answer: 170 km/h
